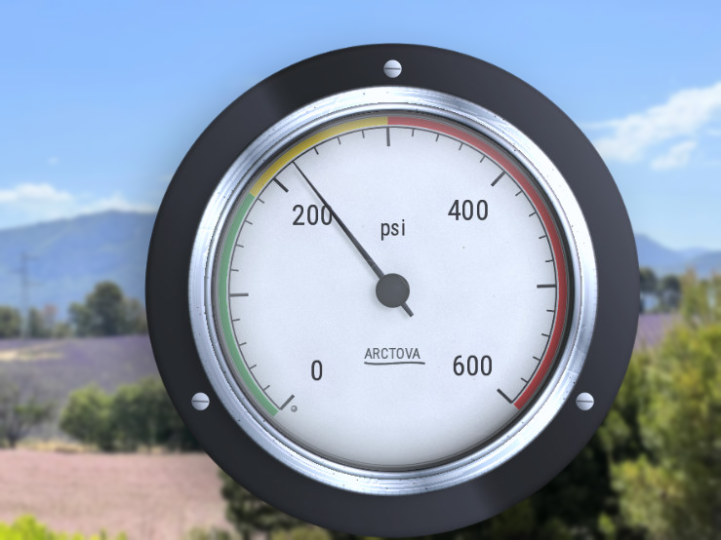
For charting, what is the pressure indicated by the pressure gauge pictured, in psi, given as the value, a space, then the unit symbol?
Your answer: 220 psi
